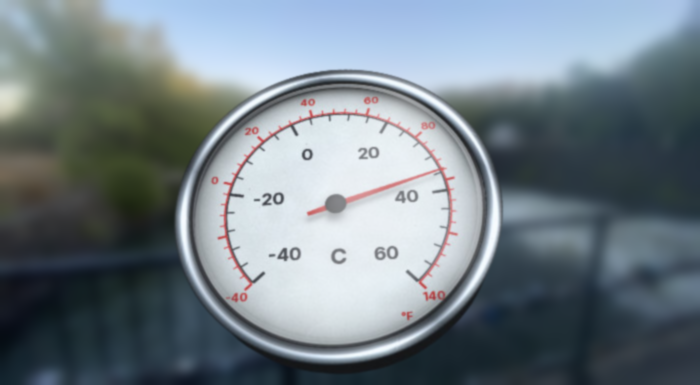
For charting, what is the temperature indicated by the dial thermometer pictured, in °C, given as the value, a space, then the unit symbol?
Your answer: 36 °C
